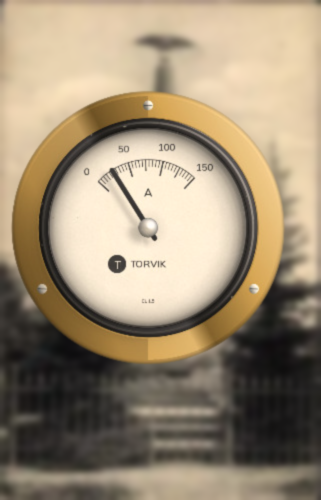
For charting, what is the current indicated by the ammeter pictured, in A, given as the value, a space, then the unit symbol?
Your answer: 25 A
